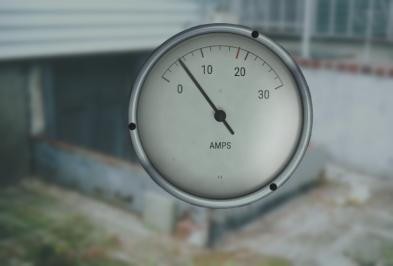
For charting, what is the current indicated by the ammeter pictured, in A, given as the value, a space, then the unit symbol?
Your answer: 5 A
